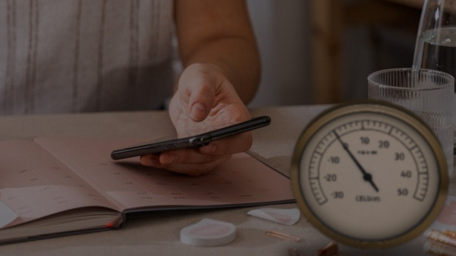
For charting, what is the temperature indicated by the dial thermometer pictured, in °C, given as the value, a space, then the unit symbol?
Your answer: 0 °C
